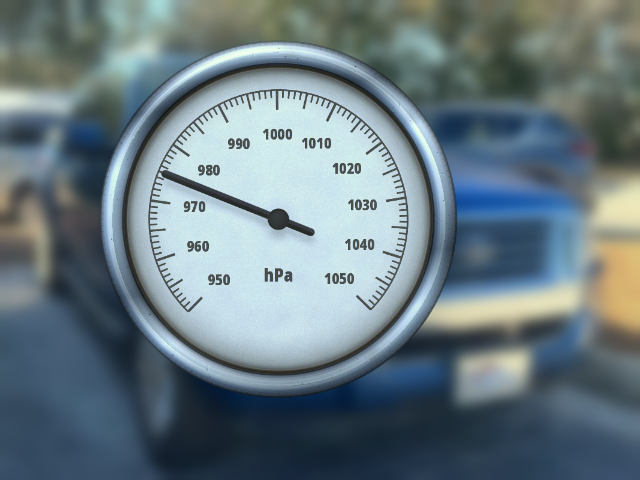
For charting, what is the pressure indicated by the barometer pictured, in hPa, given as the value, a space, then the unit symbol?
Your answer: 975 hPa
